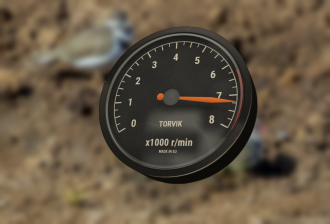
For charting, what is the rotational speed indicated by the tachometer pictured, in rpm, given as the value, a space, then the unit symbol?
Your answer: 7250 rpm
